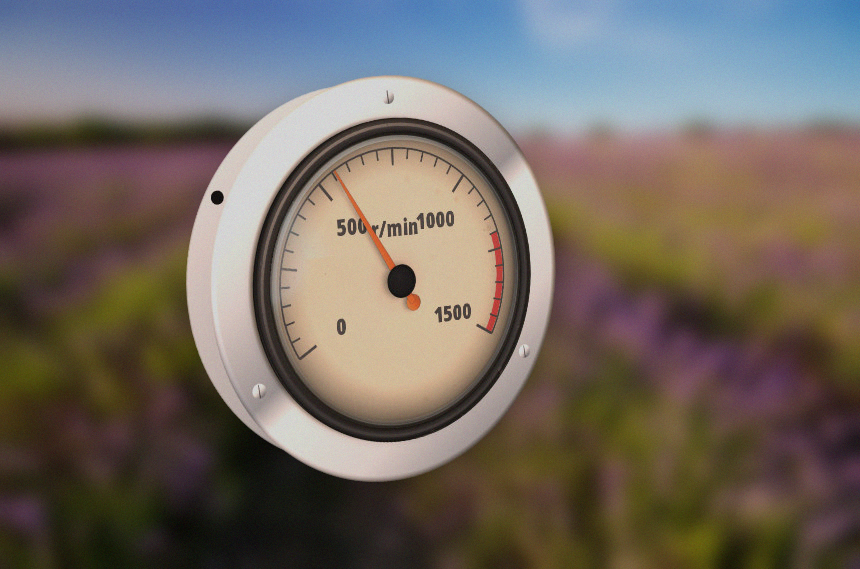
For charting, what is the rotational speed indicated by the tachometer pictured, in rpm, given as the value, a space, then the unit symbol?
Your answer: 550 rpm
